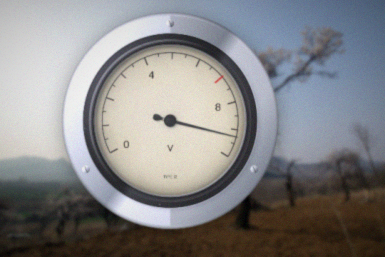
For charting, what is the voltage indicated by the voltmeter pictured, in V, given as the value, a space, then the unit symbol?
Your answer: 9.25 V
